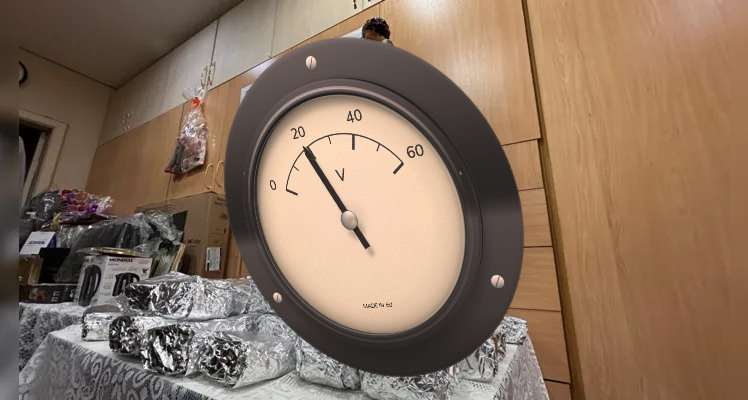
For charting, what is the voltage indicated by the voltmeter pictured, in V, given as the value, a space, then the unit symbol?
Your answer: 20 V
